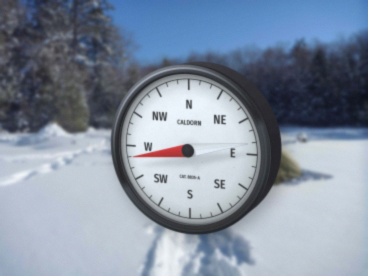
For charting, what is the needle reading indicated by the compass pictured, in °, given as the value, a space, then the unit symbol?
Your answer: 260 °
